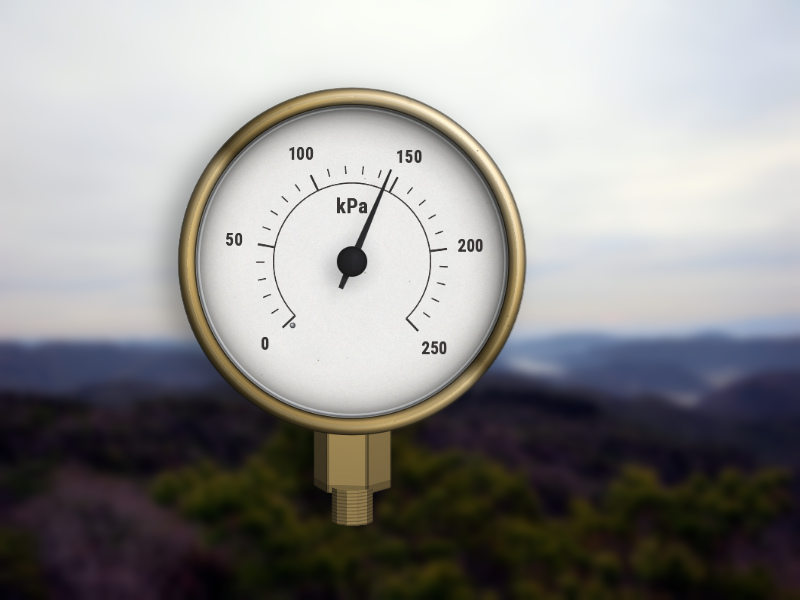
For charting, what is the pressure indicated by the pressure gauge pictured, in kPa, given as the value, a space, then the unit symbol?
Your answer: 145 kPa
